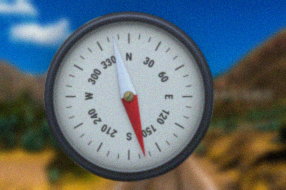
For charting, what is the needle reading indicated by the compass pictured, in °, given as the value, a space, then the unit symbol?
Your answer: 165 °
